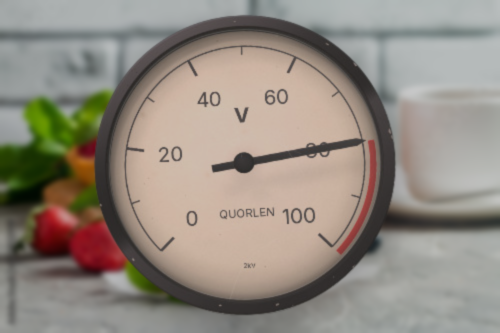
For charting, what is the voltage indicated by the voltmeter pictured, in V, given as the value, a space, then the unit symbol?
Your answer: 80 V
